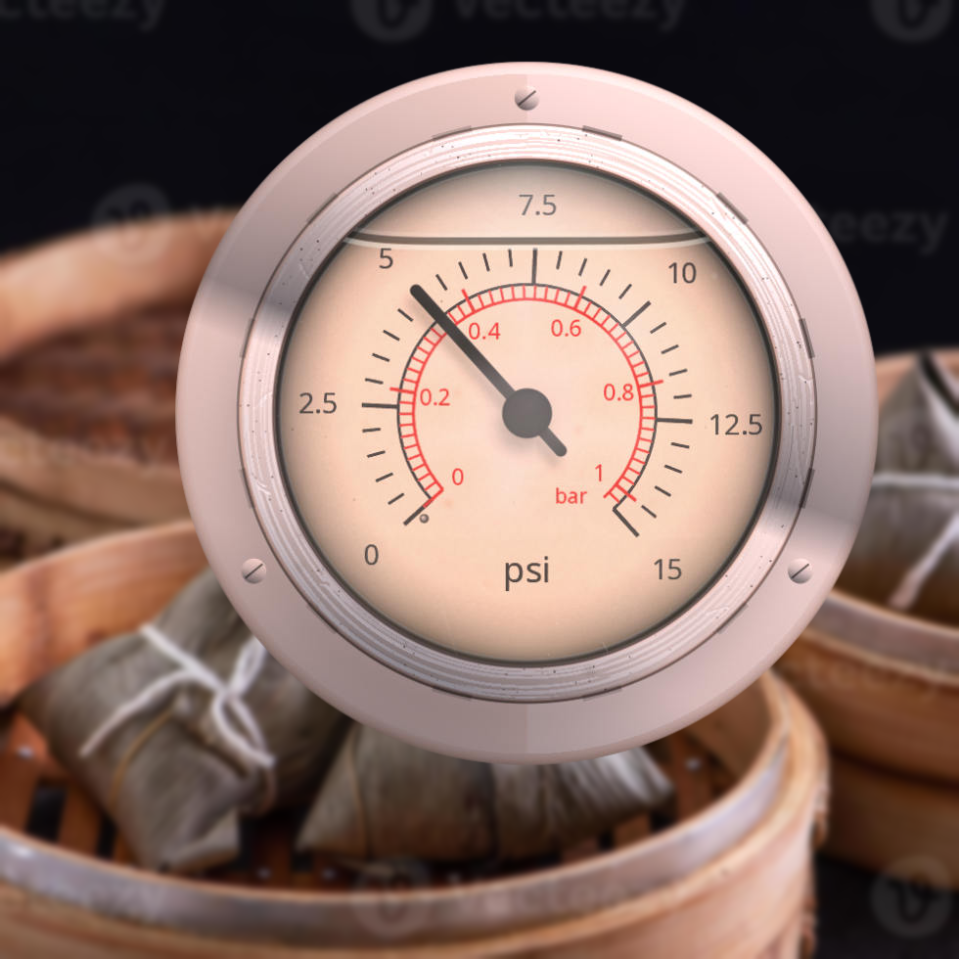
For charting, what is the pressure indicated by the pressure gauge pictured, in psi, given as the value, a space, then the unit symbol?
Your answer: 5 psi
